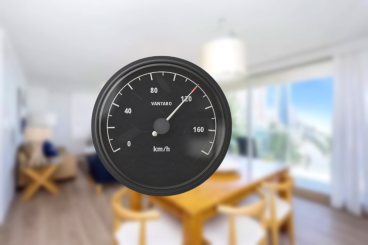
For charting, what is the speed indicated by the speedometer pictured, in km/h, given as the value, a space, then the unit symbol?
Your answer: 120 km/h
